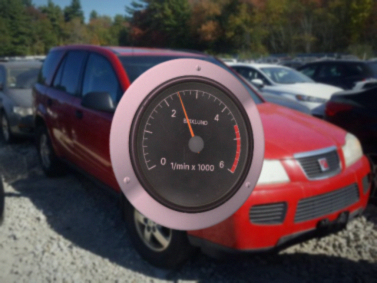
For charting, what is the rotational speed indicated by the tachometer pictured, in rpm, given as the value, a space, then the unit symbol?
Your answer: 2400 rpm
